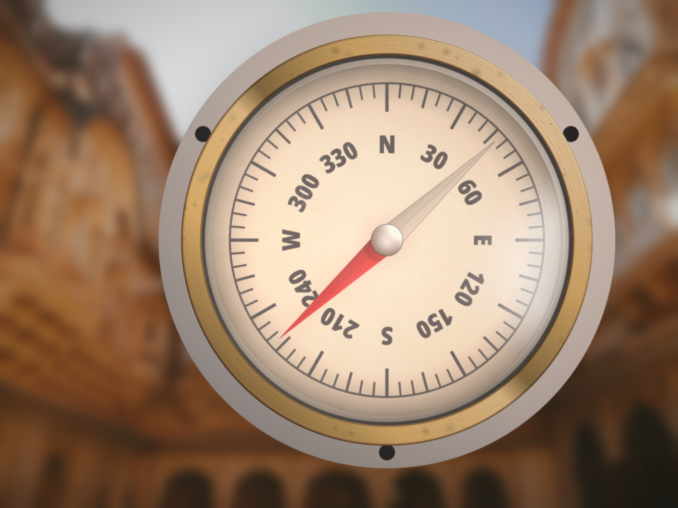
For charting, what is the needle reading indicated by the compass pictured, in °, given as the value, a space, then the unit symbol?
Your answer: 227.5 °
